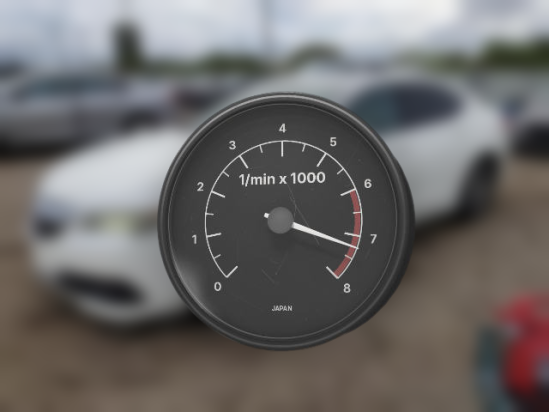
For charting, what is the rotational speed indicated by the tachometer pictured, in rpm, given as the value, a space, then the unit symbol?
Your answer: 7250 rpm
